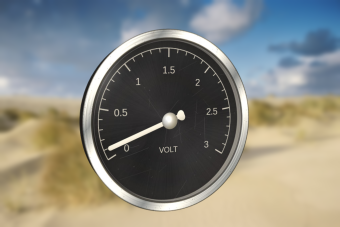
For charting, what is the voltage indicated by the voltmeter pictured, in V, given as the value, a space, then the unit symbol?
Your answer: 0.1 V
